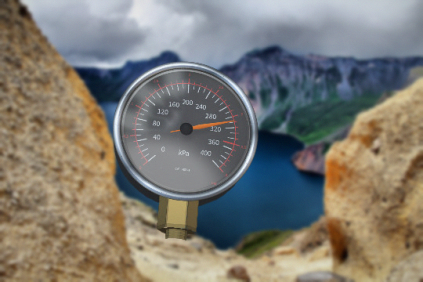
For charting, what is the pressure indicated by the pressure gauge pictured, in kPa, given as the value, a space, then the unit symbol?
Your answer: 310 kPa
